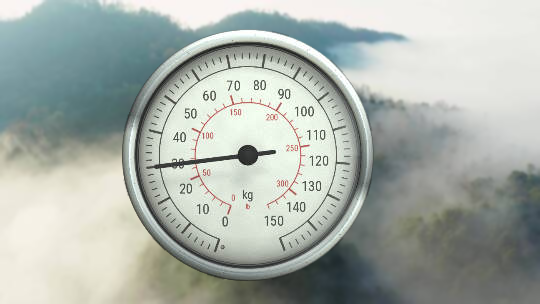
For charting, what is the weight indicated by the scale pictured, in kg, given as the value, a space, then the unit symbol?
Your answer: 30 kg
